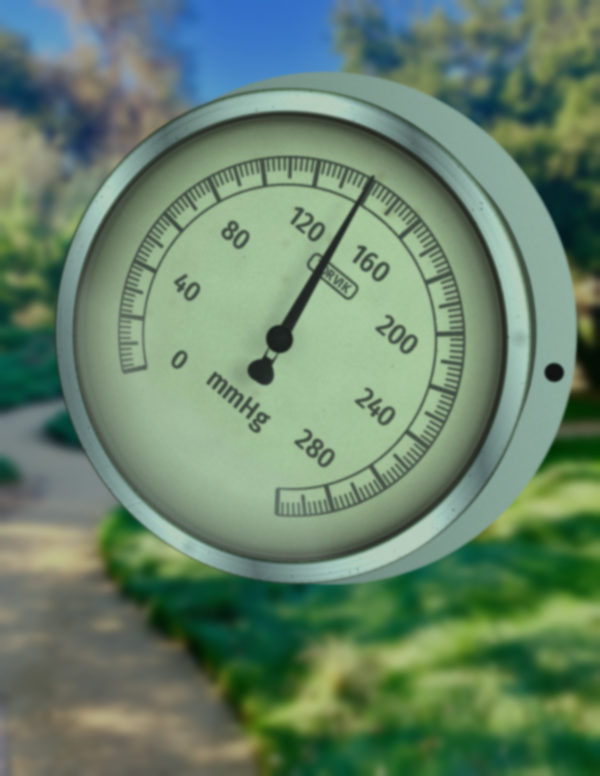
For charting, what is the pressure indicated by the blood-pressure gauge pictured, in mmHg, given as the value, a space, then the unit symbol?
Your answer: 140 mmHg
